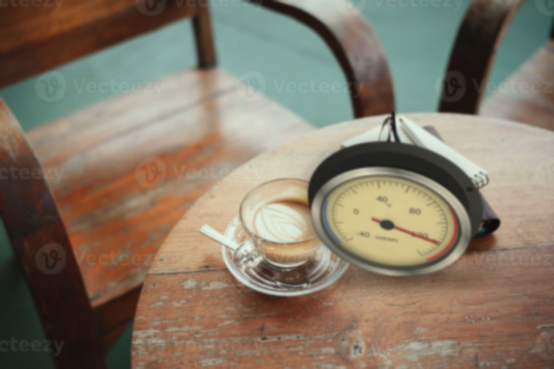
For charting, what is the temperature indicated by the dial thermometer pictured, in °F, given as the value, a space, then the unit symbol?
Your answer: 120 °F
